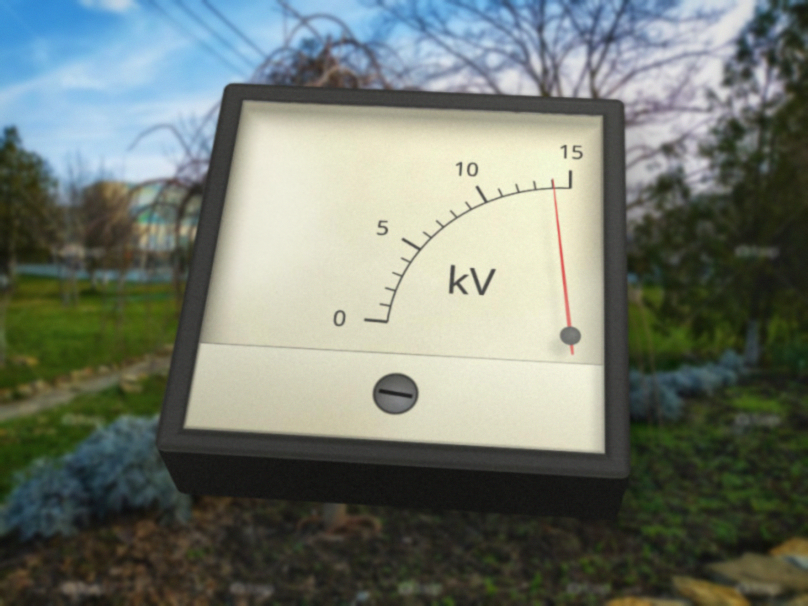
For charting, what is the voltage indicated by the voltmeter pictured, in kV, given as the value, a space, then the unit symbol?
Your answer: 14 kV
